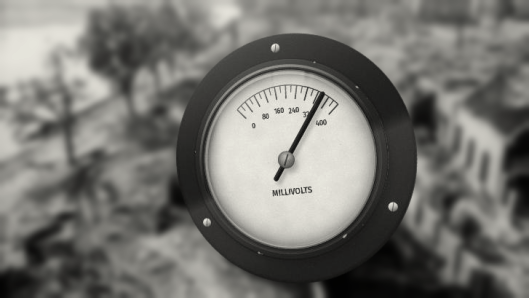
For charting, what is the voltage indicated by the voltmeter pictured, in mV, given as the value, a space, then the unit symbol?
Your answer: 340 mV
